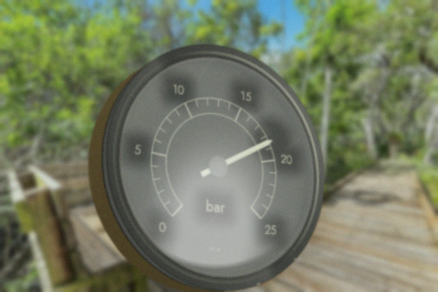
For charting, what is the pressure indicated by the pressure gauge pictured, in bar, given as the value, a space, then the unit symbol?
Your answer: 18.5 bar
